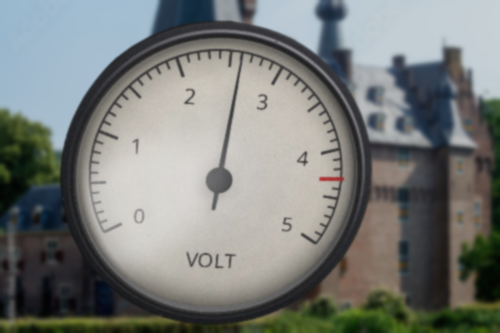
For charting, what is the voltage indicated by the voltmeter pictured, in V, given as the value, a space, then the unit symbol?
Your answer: 2.6 V
